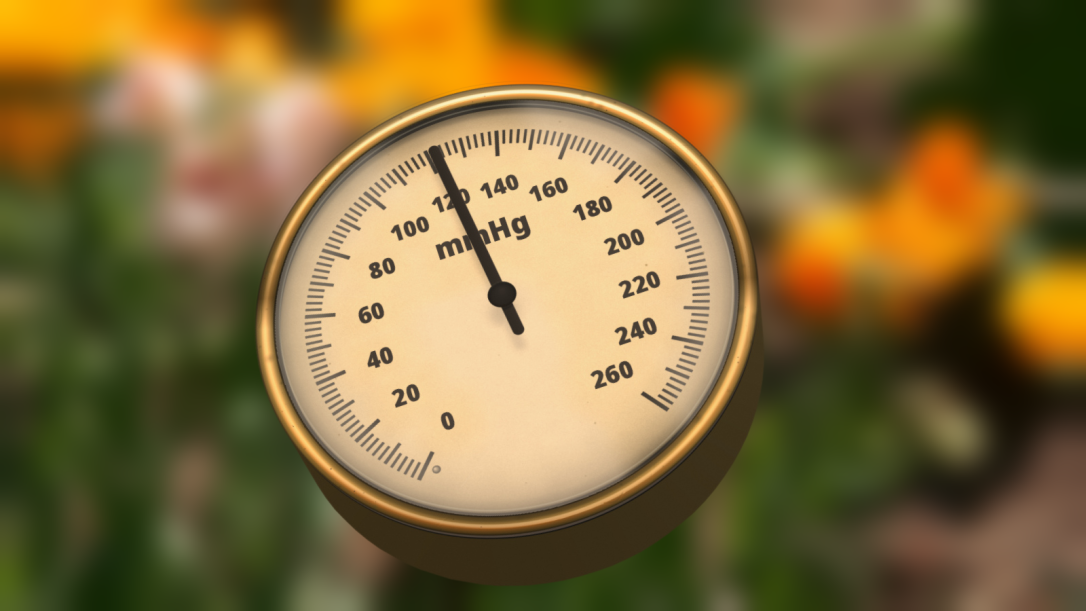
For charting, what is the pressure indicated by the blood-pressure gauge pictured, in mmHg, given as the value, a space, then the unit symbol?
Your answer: 122 mmHg
